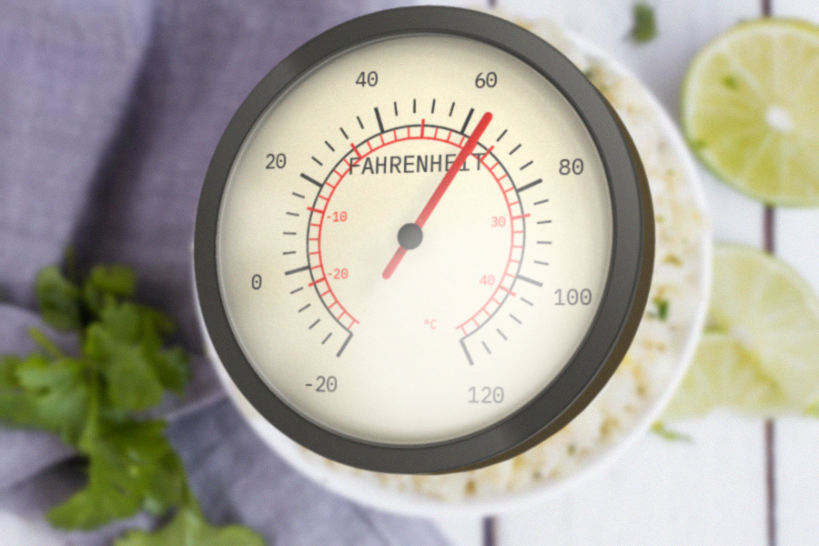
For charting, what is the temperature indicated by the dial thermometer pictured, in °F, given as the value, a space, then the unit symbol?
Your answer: 64 °F
